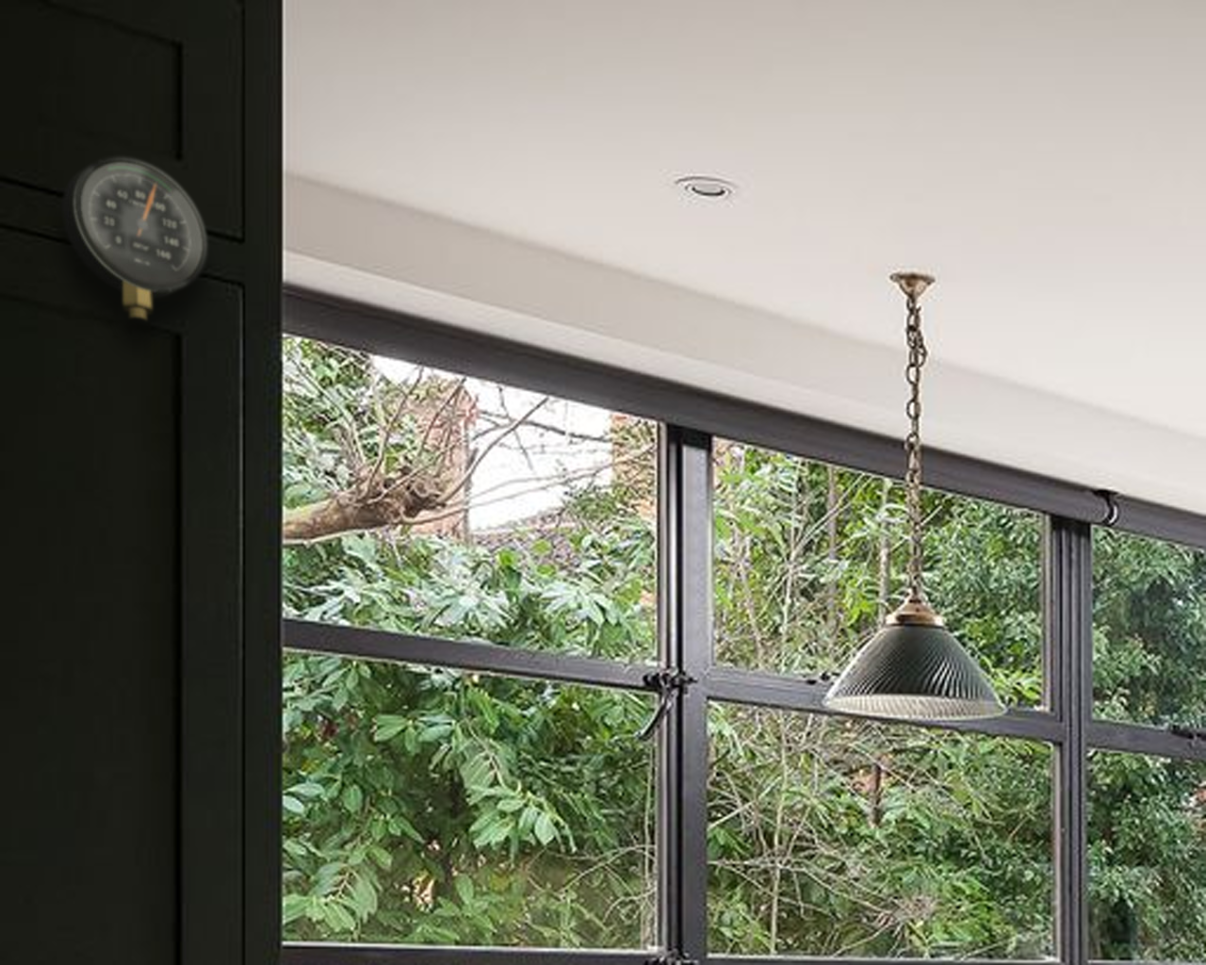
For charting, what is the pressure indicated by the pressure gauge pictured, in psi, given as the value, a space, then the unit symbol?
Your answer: 90 psi
